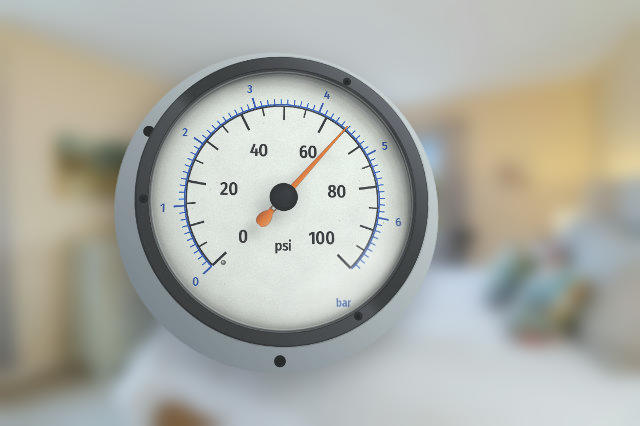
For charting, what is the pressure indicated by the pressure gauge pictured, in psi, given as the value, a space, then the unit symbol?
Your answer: 65 psi
